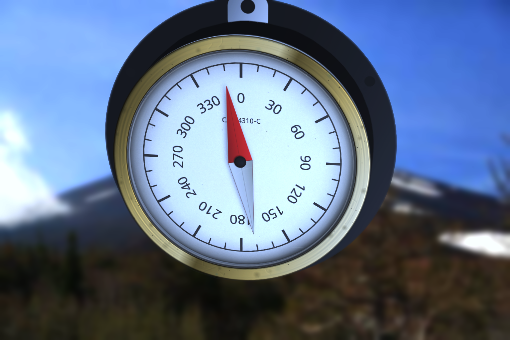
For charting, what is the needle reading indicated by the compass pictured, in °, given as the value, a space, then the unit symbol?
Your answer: 350 °
